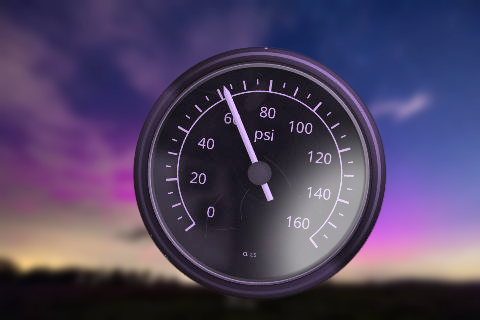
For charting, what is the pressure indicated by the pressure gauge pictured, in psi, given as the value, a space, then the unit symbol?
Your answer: 62.5 psi
